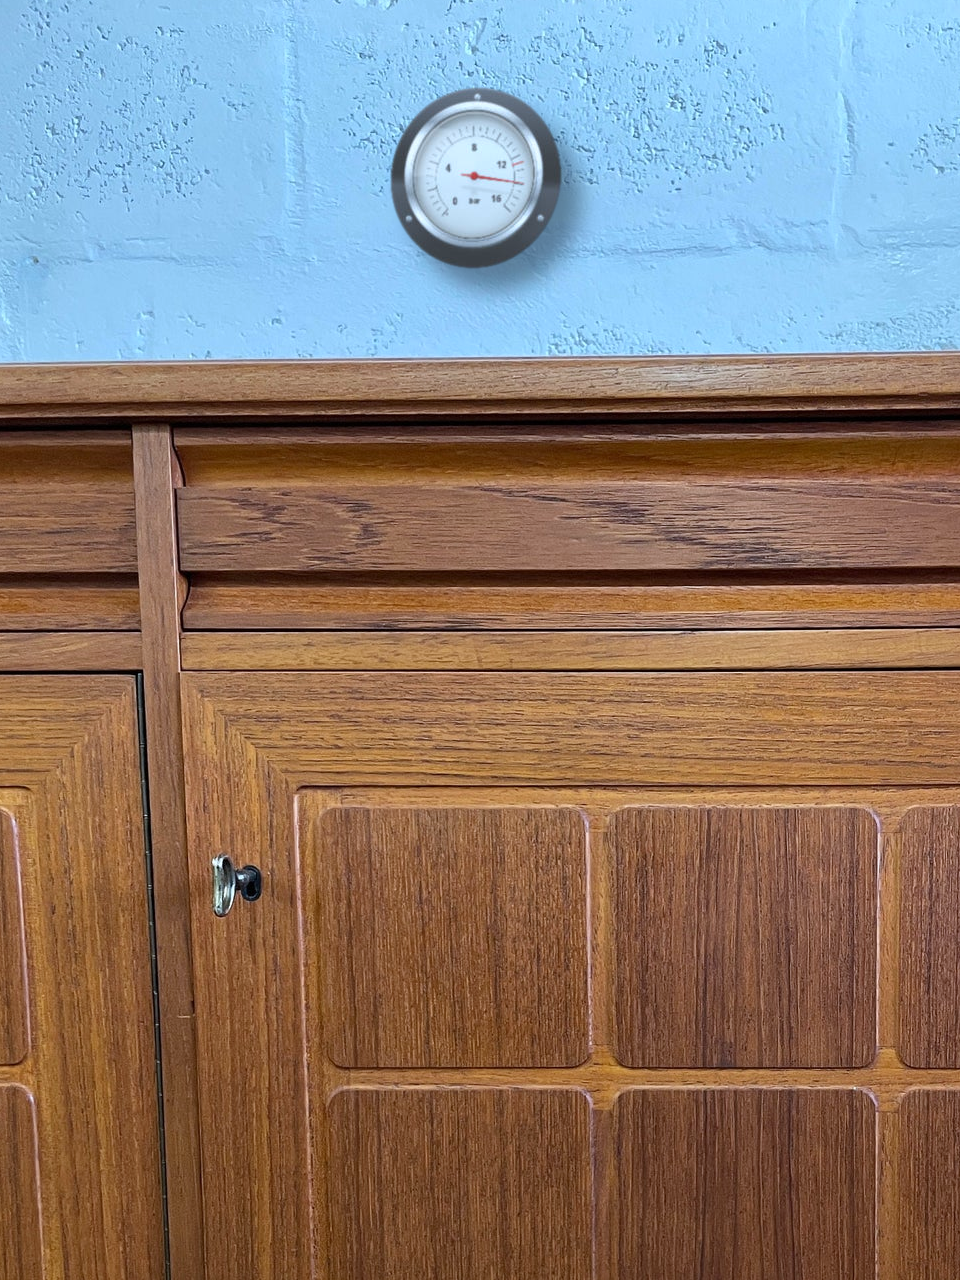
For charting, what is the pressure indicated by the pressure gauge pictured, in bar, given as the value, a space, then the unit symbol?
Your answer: 14 bar
